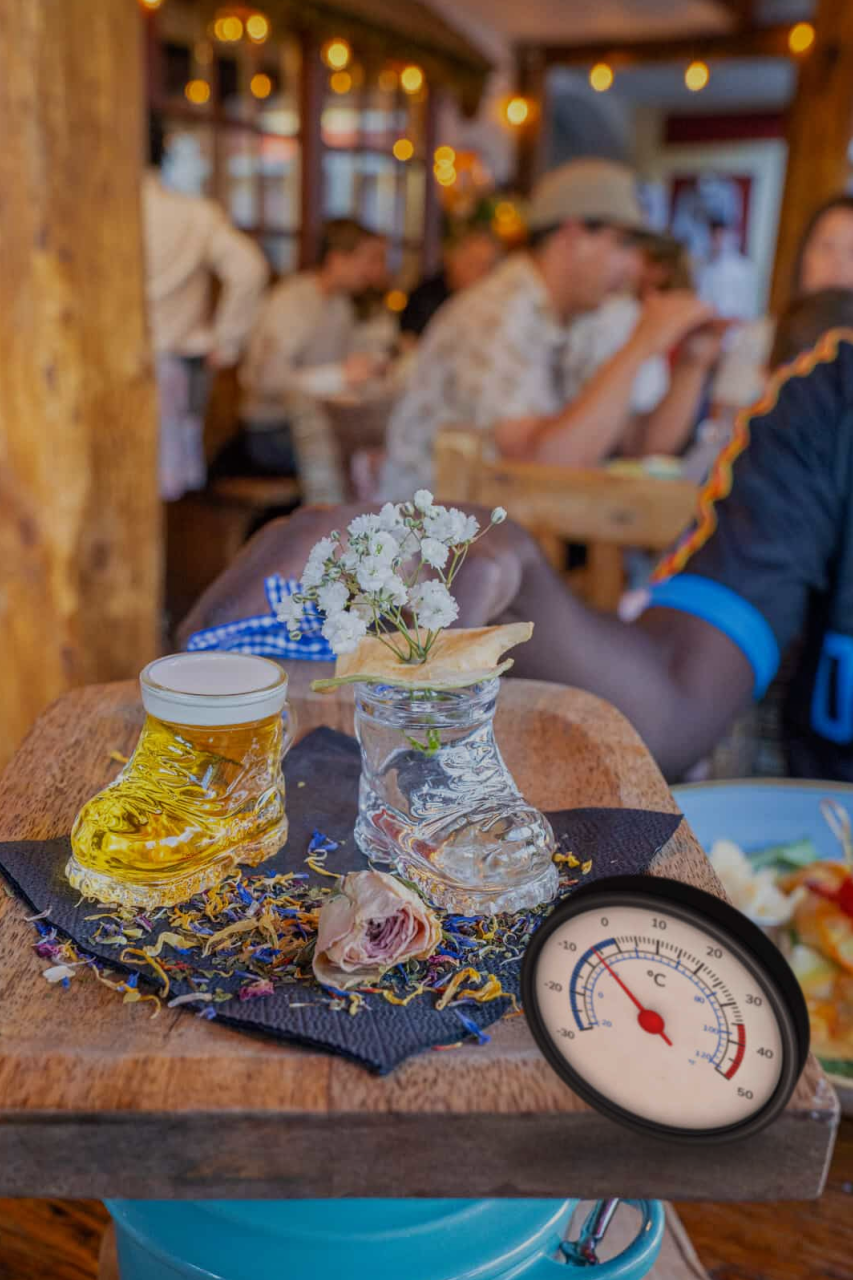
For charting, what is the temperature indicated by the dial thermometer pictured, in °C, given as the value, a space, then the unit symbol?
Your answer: -5 °C
